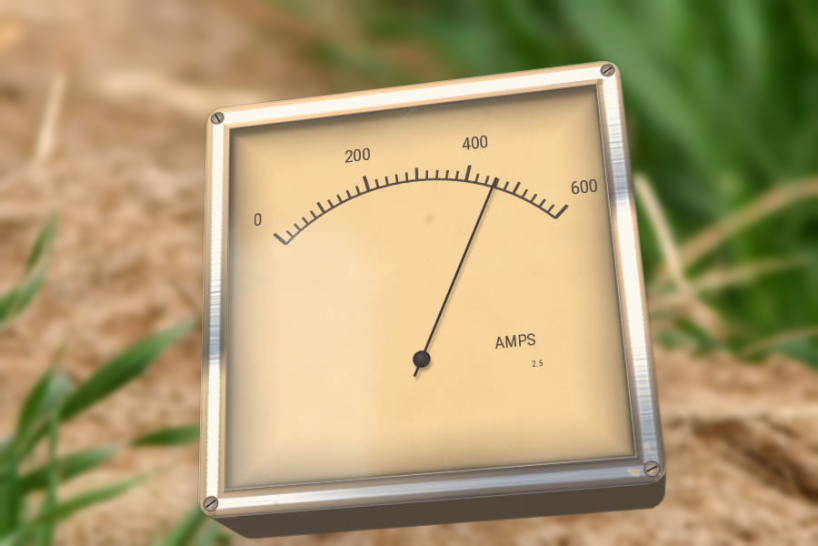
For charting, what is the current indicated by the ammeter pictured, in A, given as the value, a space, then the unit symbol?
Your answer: 460 A
